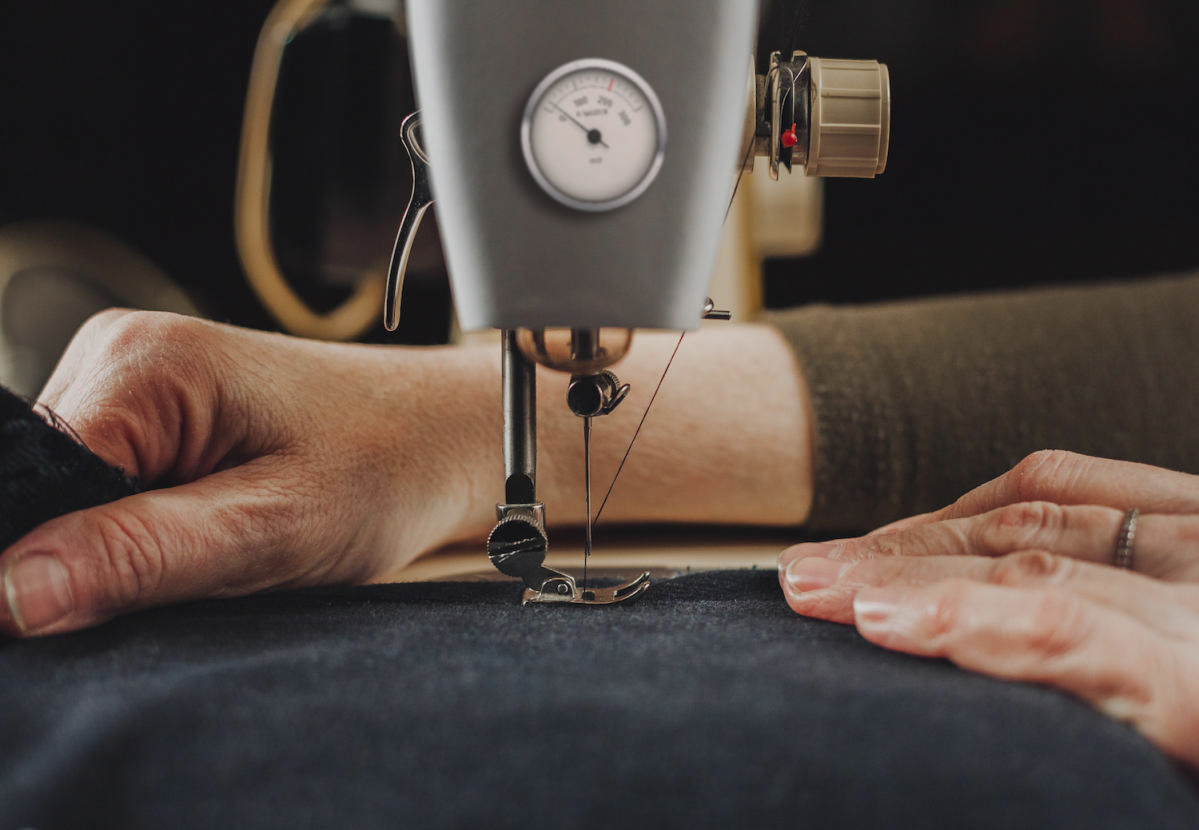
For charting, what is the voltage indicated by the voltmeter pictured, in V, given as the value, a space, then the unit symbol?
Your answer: 20 V
